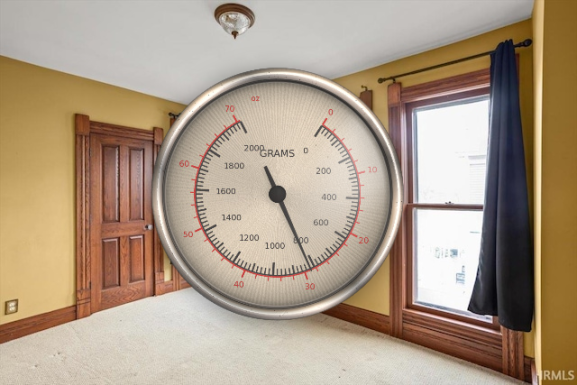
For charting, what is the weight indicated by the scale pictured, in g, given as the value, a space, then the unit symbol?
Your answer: 820 g
